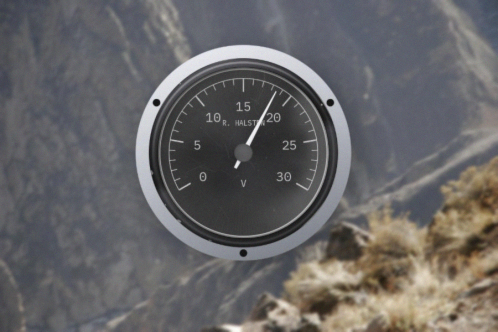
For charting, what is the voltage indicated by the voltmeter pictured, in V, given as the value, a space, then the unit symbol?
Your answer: 18.5 V
